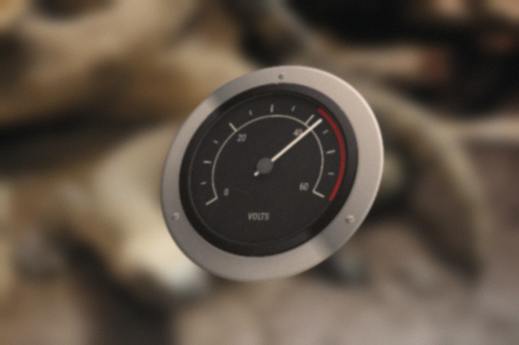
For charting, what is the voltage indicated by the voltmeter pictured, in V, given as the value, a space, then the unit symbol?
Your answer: 42.5 V
